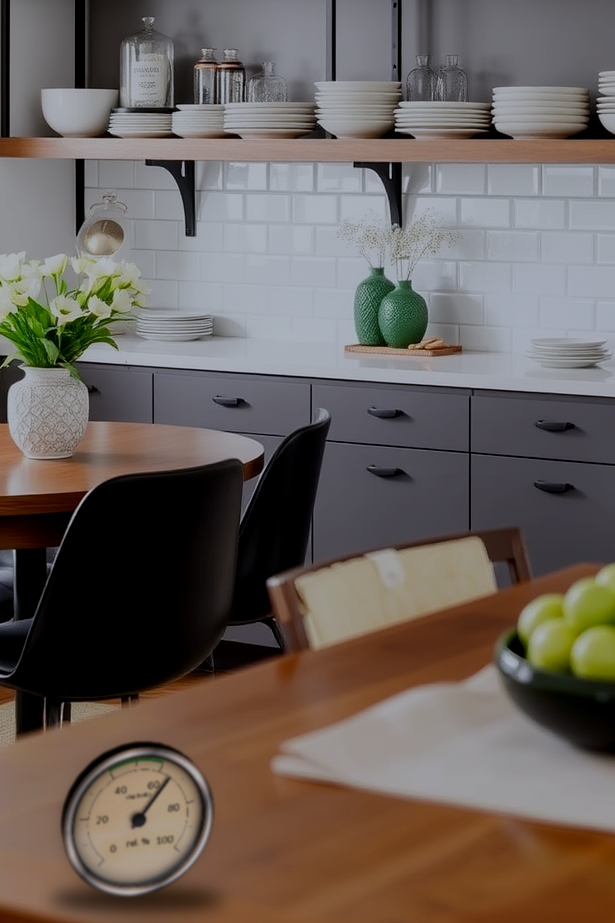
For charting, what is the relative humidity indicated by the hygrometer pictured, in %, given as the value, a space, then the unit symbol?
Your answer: 65 %
